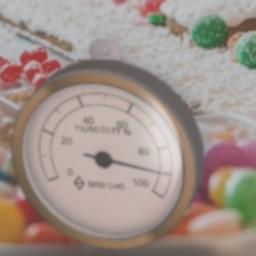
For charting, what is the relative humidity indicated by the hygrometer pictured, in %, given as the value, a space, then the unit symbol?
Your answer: 90 %
